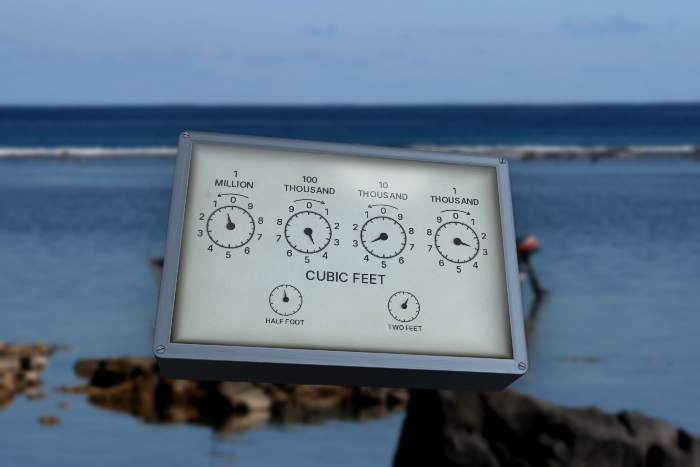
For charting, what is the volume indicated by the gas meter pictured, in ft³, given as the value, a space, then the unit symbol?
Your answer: 43300 ft³
